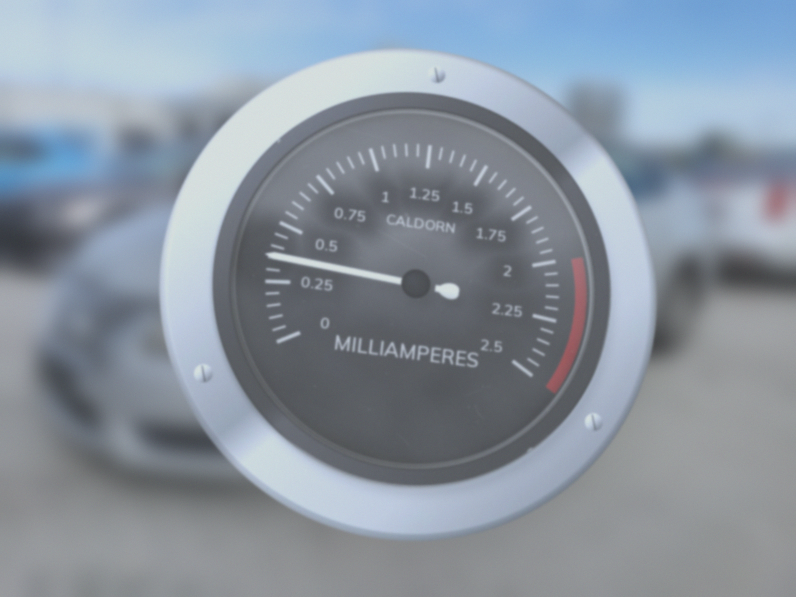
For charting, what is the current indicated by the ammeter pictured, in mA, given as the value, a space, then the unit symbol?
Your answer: 0.35 mA
